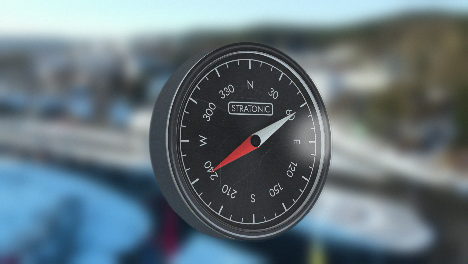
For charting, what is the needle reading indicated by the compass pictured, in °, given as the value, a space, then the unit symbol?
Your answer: 240 °
